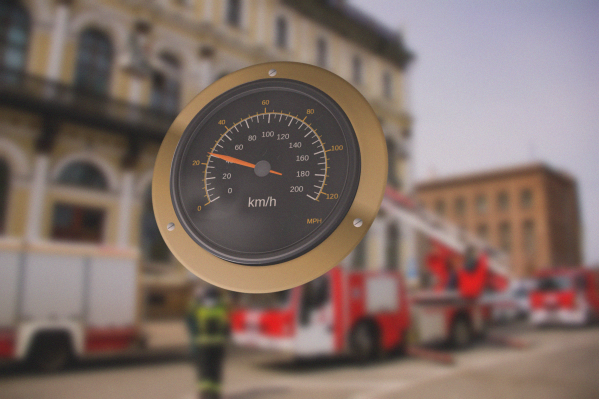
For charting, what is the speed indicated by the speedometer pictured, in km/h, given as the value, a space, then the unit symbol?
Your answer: 40 km/h
